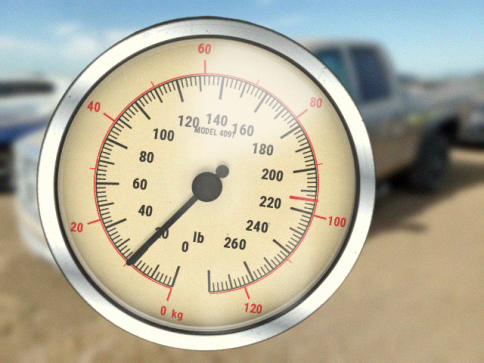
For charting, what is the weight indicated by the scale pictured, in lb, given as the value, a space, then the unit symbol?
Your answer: 22 lb
